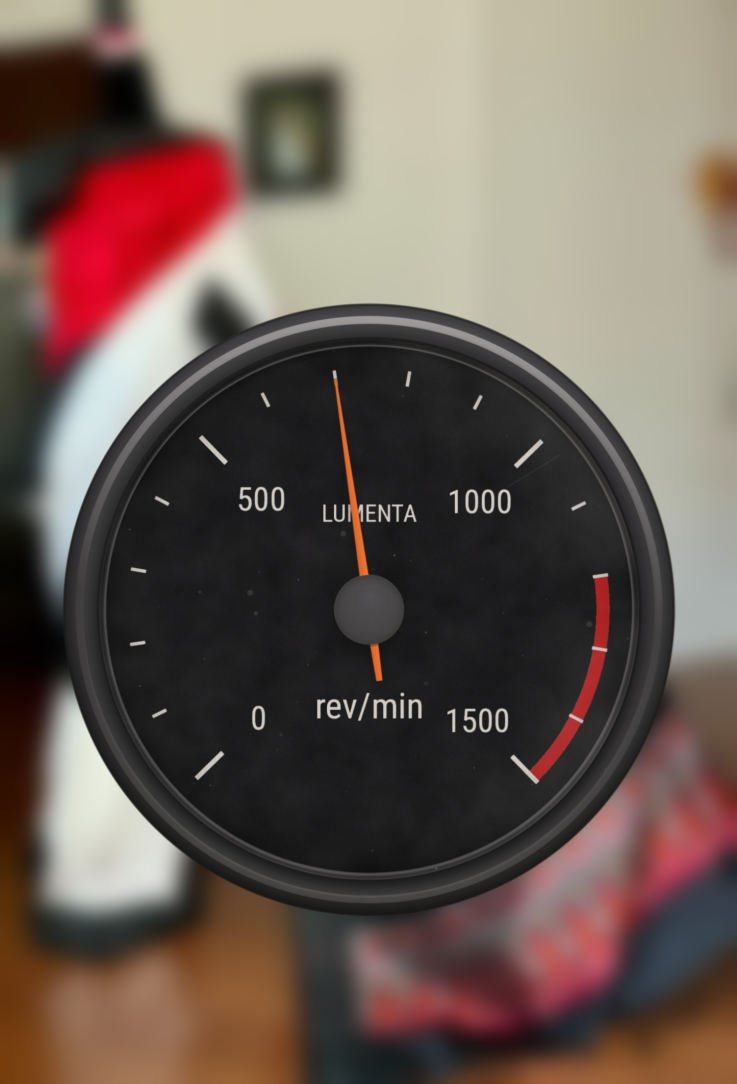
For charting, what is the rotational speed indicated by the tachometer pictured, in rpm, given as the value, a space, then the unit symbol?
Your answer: 700 rpm
